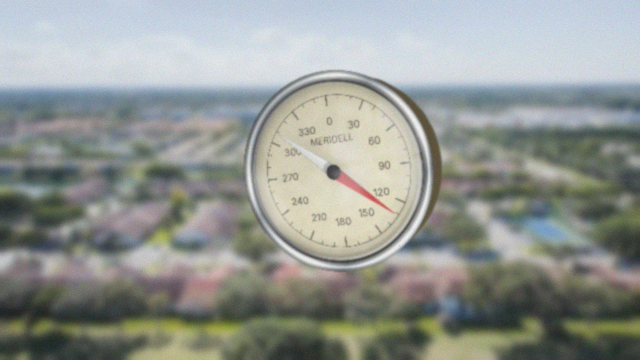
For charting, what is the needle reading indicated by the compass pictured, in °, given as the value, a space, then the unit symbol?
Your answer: 130 °
